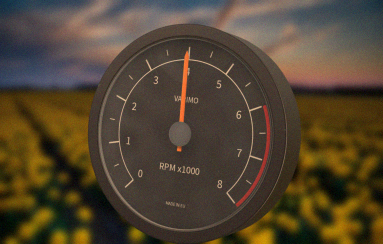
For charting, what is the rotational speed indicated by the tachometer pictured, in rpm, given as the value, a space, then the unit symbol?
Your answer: 4000 rpm
